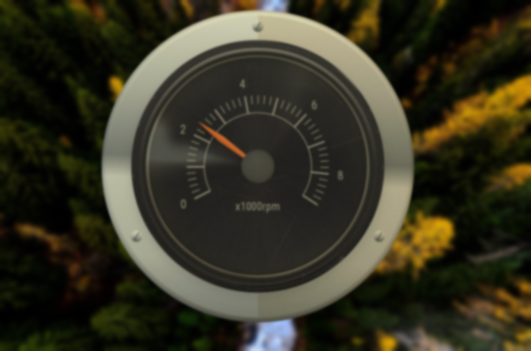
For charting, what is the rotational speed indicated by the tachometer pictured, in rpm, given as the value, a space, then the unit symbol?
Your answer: 2400 rpm
